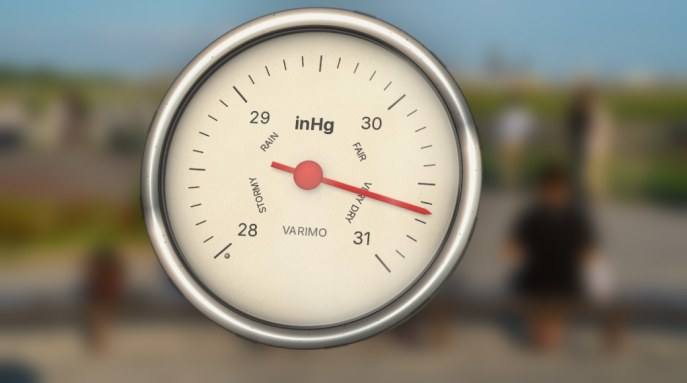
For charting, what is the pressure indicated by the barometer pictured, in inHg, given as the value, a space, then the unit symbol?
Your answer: 30.65 inHg
